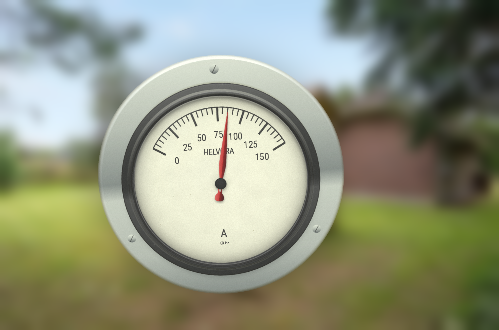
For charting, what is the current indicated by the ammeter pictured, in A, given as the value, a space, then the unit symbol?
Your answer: 85 A
